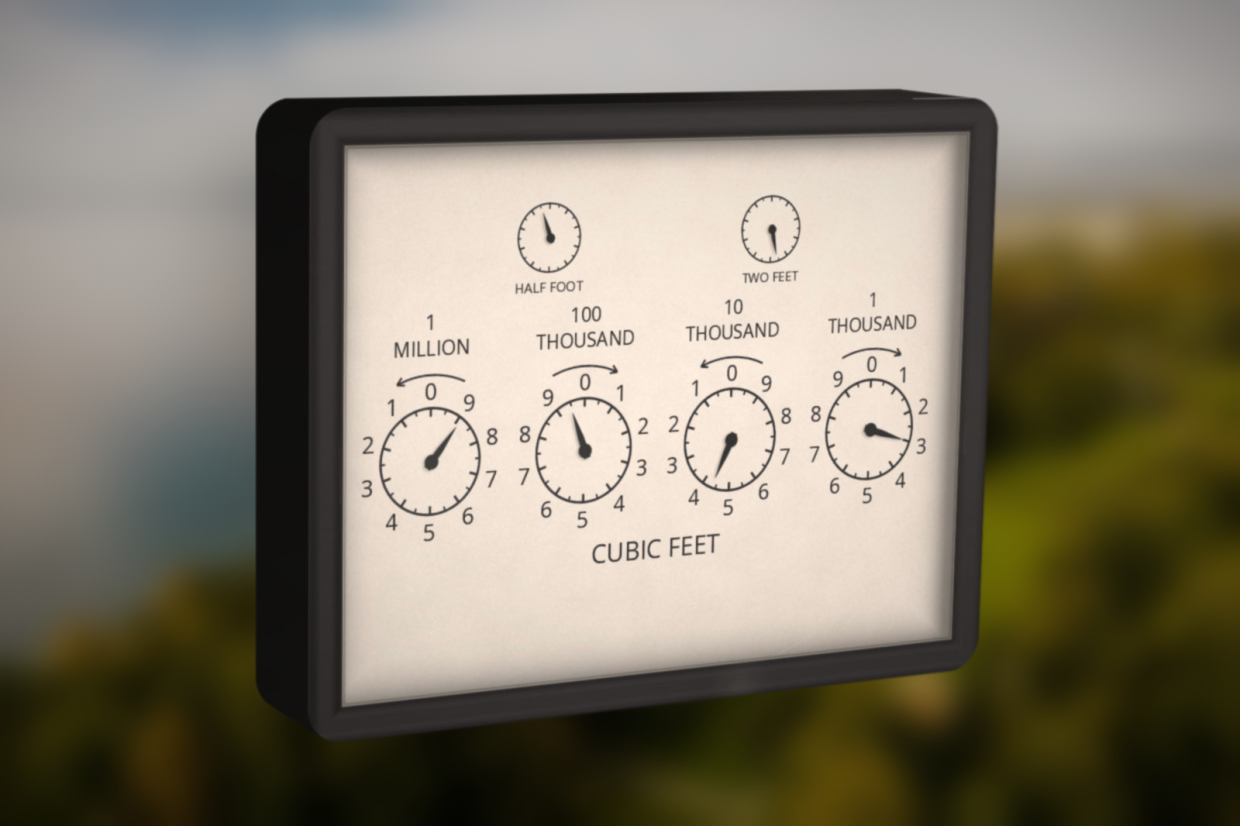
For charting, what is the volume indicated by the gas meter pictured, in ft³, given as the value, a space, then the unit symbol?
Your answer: 894300 ft³
